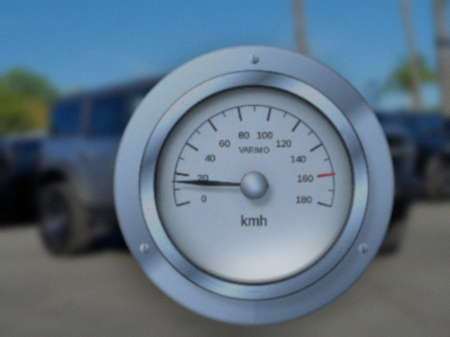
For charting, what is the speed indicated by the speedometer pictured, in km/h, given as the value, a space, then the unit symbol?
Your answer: 15 km/h
